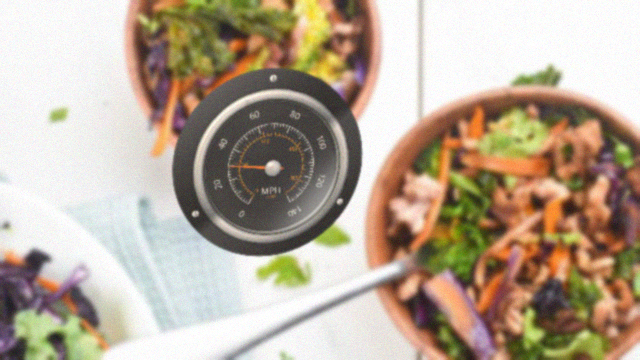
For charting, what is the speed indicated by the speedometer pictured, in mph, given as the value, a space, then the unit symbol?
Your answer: 30 mph
